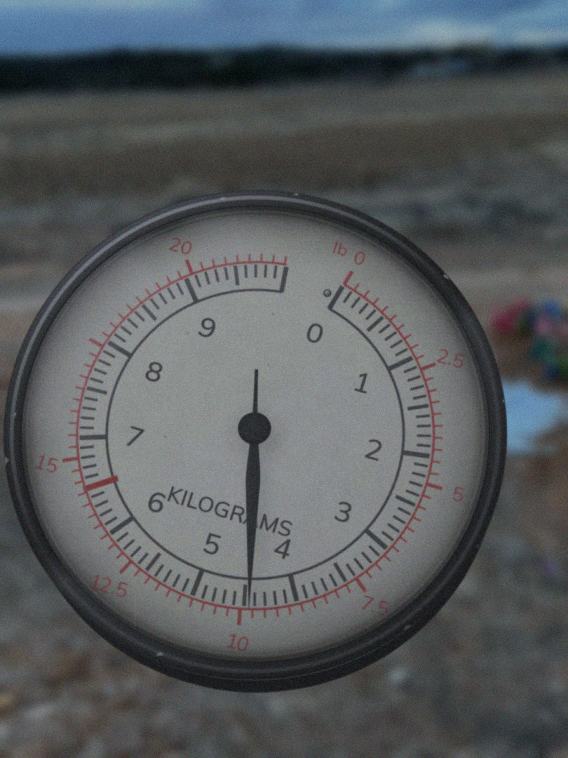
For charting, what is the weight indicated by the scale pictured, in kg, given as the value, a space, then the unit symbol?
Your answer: 4.45 kg
